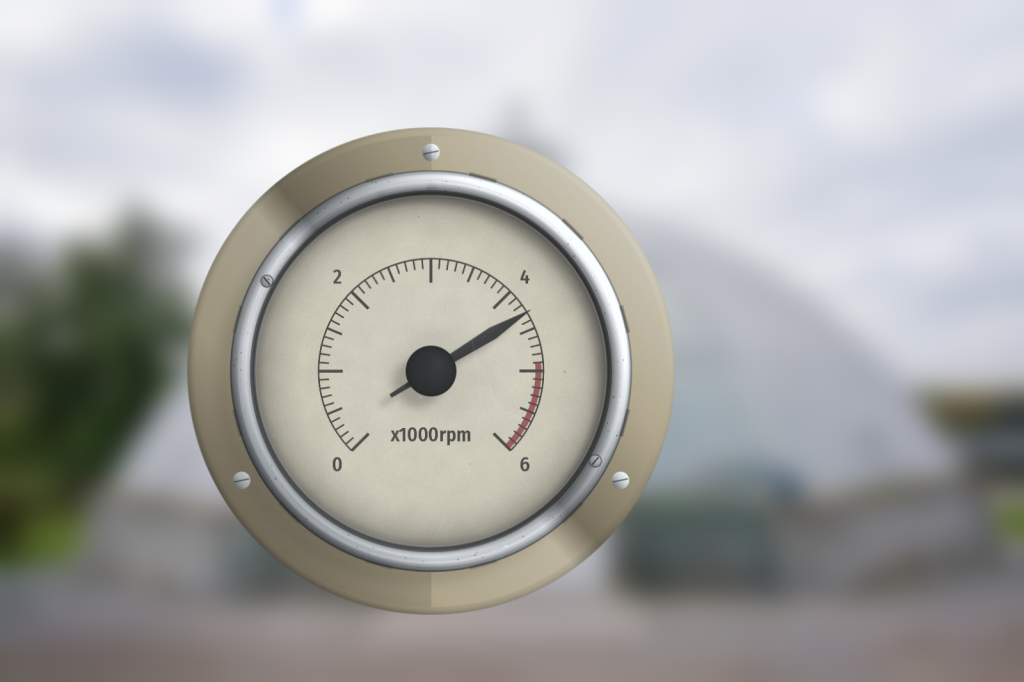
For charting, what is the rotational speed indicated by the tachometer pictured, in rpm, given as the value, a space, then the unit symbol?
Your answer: 4300 rpm
